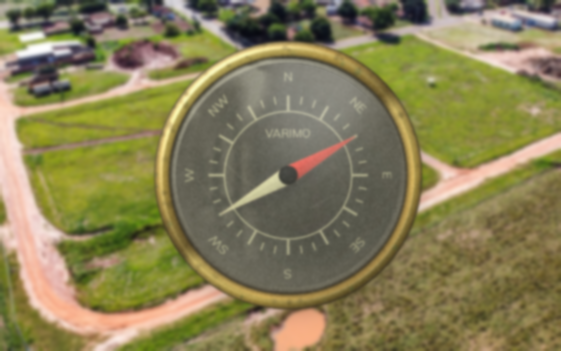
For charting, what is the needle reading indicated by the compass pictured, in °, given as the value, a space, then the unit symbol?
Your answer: 60 °
